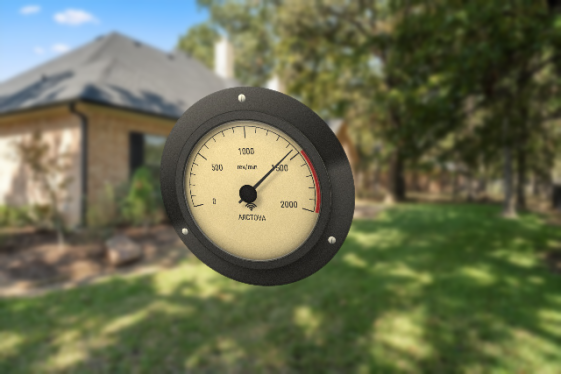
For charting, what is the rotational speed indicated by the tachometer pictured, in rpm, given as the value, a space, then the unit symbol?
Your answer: 1450 rpm
